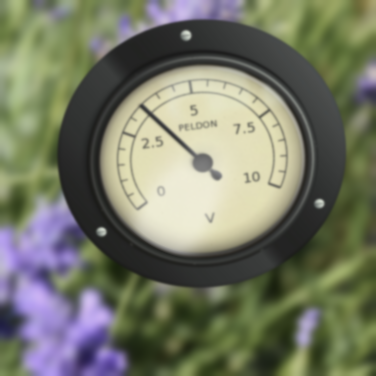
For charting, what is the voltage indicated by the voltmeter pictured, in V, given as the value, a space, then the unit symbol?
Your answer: 3.5 V
